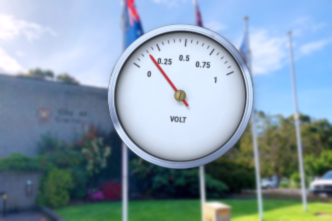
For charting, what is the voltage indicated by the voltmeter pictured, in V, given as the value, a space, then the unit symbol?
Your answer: 0.15 V
